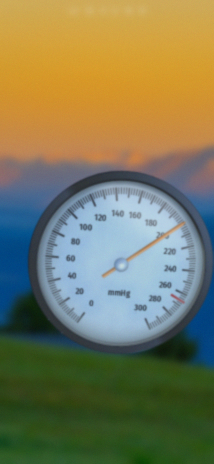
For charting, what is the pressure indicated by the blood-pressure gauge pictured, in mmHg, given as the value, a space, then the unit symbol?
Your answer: 200 mmHg
